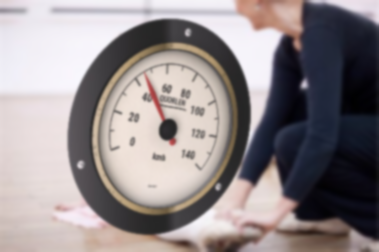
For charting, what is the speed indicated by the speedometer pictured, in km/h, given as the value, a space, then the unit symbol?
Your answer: 45 km/h
